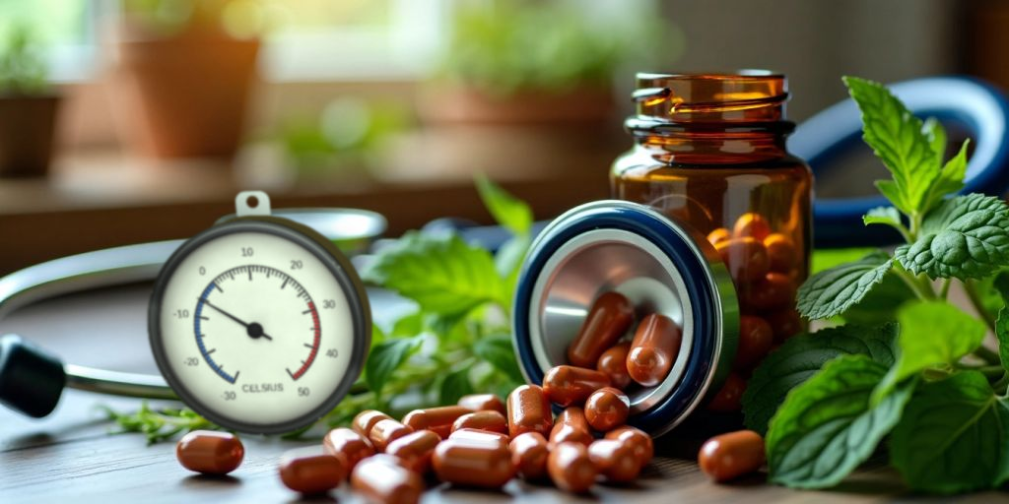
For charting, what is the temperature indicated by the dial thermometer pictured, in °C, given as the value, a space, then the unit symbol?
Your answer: -5 °C
